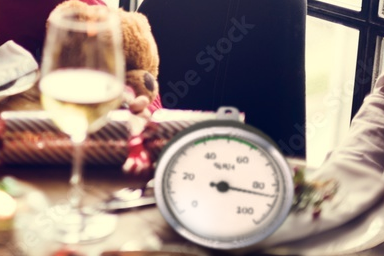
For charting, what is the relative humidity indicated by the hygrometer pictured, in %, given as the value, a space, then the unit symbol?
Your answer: 85 %
